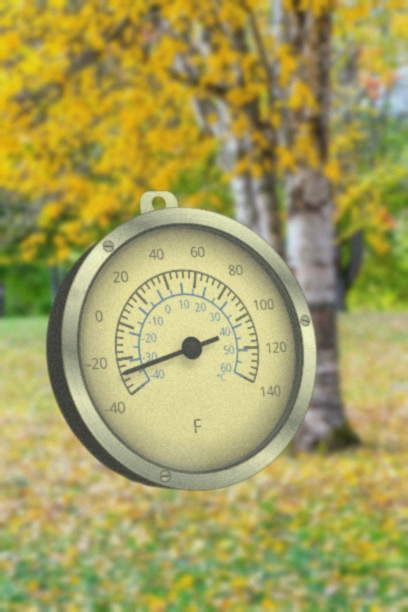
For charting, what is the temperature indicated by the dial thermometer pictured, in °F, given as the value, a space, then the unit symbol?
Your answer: -28 °F
